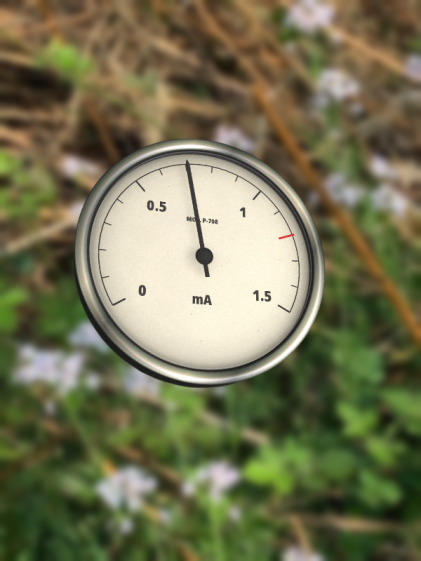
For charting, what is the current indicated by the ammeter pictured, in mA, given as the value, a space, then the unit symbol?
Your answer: 0.7 mA
